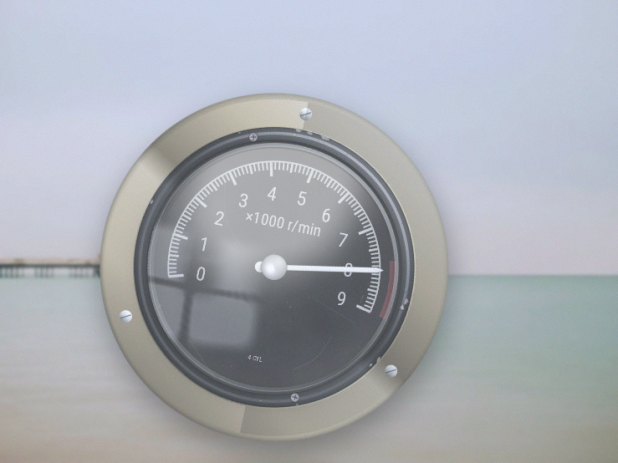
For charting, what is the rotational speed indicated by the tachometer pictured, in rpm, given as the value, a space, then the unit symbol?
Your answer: 8000 rpm
